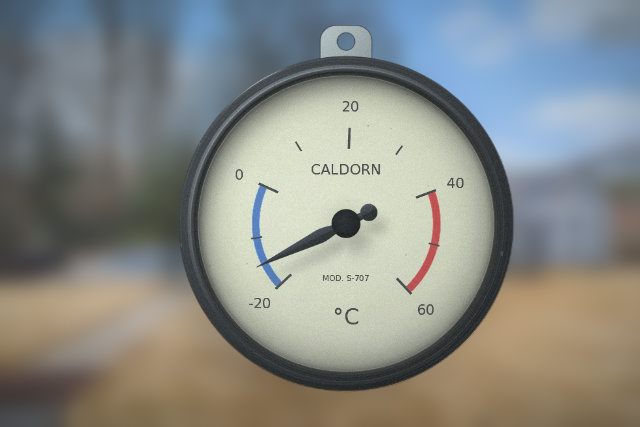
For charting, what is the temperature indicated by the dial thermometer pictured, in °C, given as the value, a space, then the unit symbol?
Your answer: -15 °C
